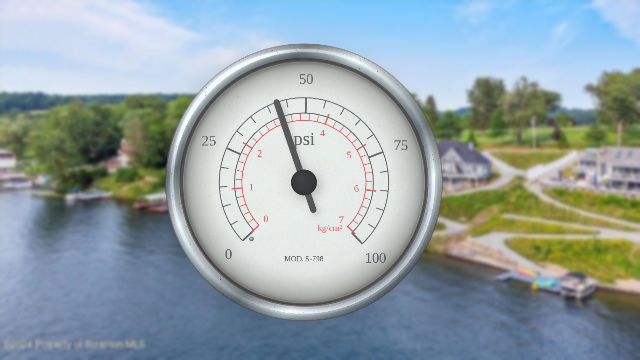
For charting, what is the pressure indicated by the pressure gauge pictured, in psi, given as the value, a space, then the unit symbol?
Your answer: 42.5 psi
